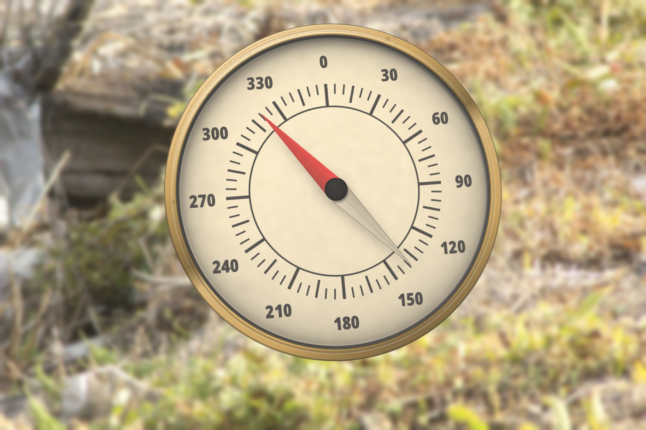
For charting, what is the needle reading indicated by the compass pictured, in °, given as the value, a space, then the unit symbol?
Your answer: 320 °
